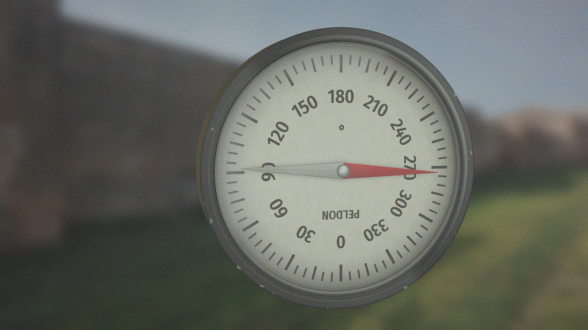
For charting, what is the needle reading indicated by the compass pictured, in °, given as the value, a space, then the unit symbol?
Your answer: 272.5 °
